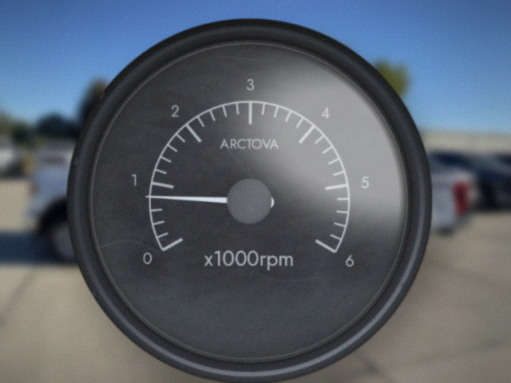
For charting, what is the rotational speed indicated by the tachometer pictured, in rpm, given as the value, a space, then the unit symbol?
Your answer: 800 rpm
